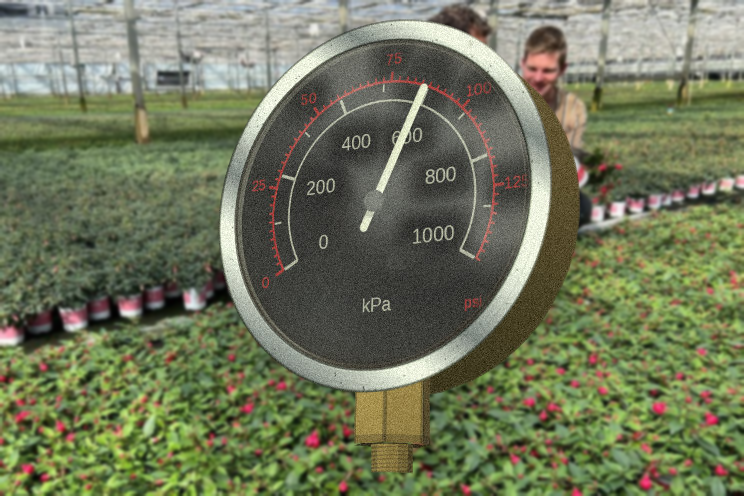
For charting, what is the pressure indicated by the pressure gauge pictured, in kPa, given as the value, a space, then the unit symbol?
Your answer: 600 kPa
